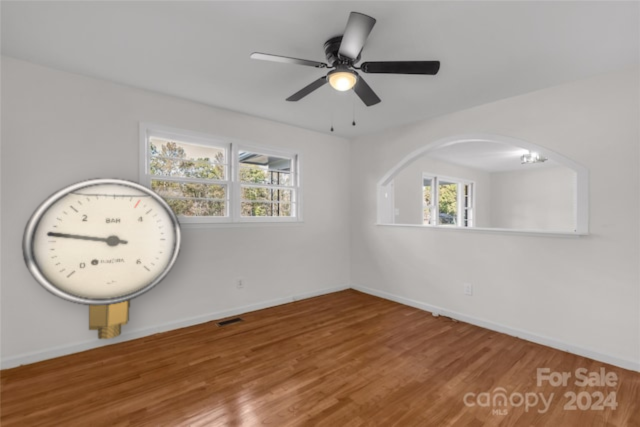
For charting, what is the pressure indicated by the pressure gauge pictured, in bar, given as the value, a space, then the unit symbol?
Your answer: 1.2 bar
